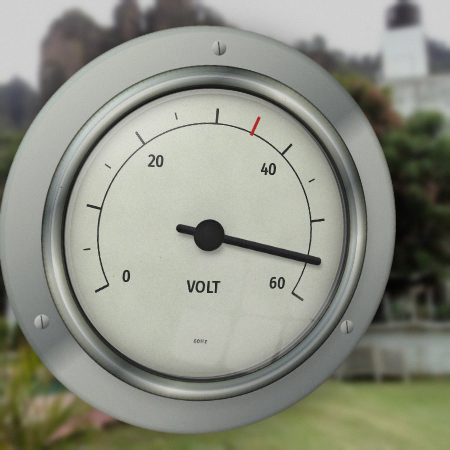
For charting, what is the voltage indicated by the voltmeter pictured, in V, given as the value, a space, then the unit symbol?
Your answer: 55 V
